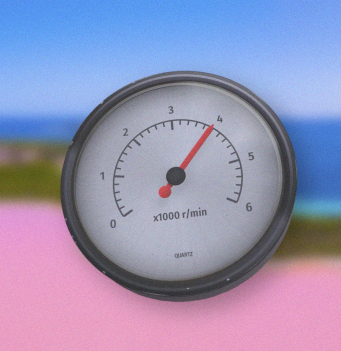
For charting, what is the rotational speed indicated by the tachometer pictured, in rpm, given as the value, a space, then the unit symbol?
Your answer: 4000 rpm
